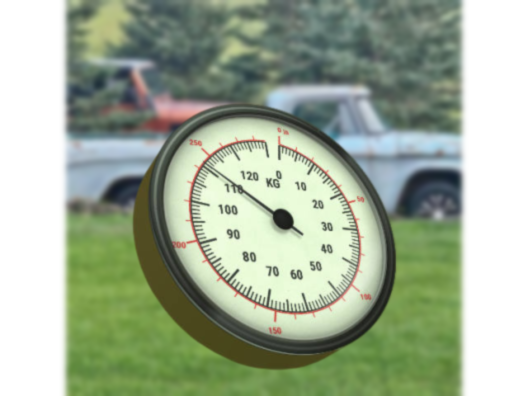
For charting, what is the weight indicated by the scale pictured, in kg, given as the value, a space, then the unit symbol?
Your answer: 110 kg
